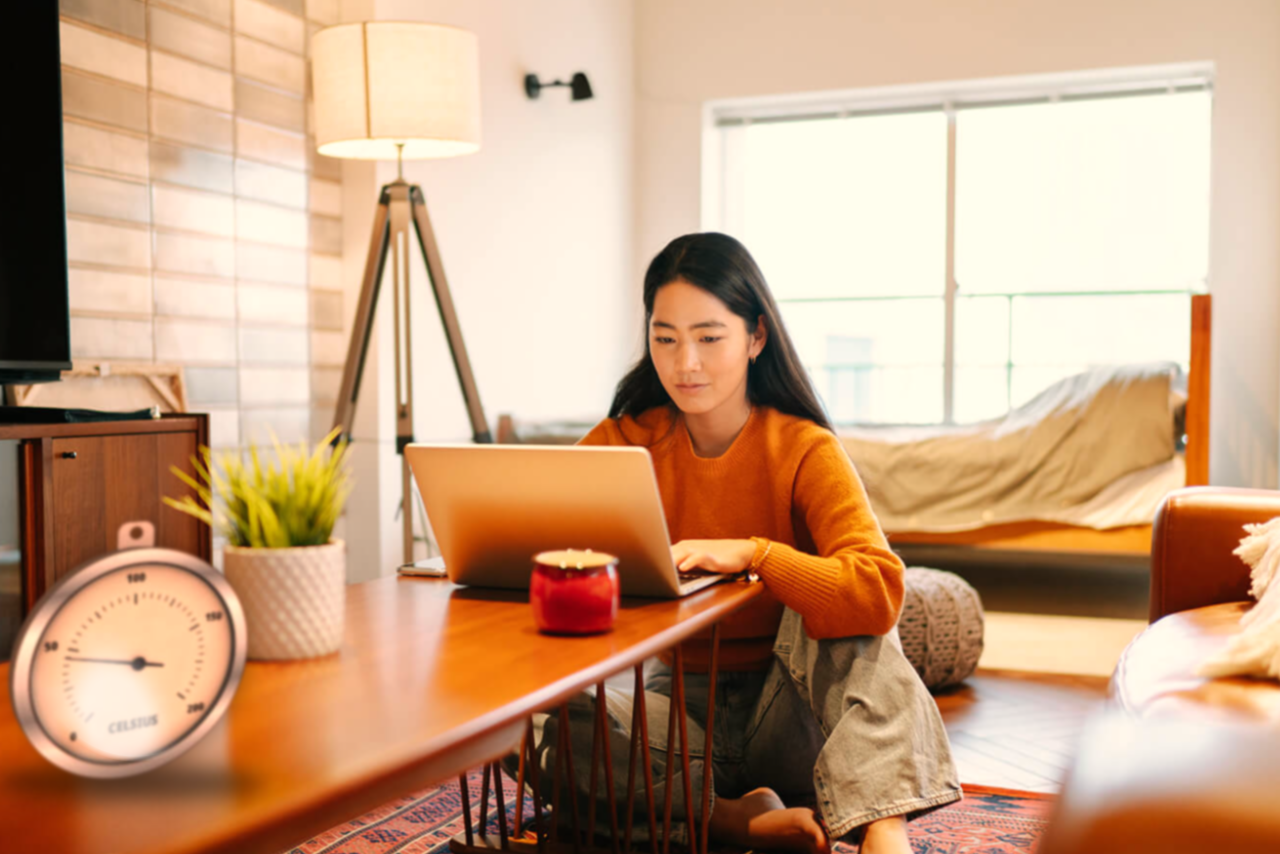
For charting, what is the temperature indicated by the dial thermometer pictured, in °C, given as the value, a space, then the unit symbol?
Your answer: 45 °C
